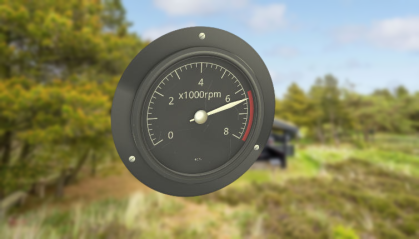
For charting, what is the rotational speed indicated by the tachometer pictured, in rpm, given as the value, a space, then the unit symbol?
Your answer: 6400 rpm
